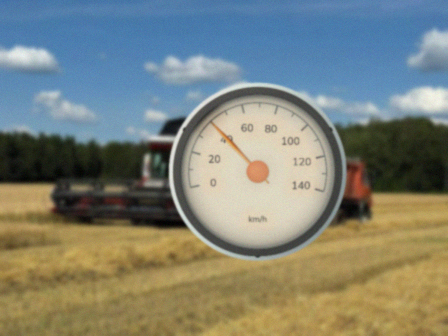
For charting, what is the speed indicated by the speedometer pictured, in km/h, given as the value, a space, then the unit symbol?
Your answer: 40 km/h
